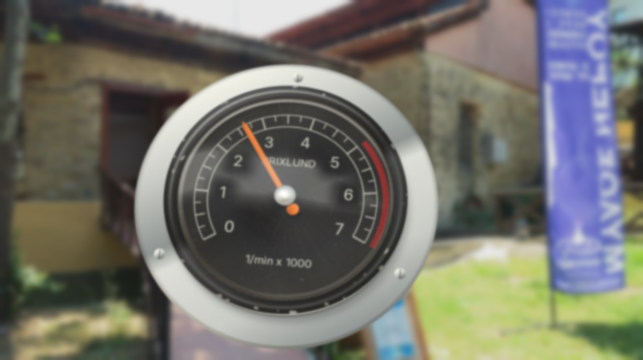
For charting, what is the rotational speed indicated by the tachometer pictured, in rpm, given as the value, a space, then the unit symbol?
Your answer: 2625 rpm
